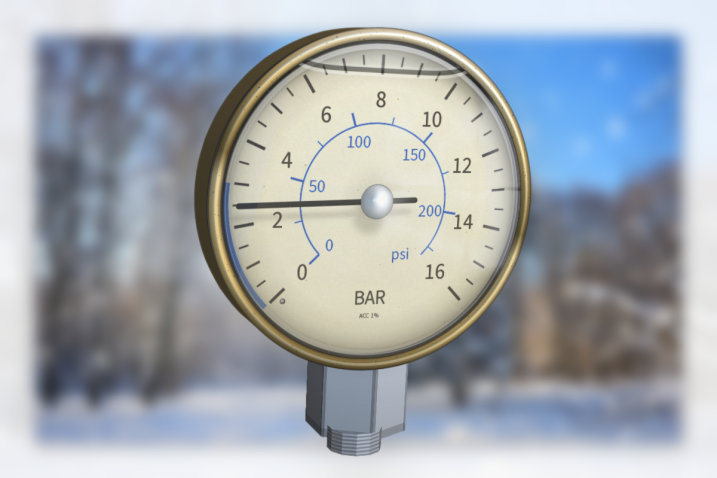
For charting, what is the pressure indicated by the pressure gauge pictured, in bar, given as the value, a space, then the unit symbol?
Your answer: 2.5 bar
